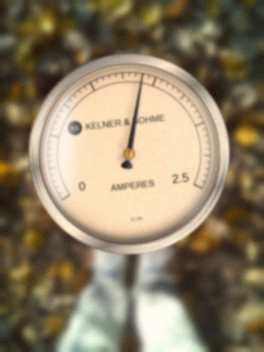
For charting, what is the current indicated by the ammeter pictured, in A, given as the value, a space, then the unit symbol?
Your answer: 1.4 A
